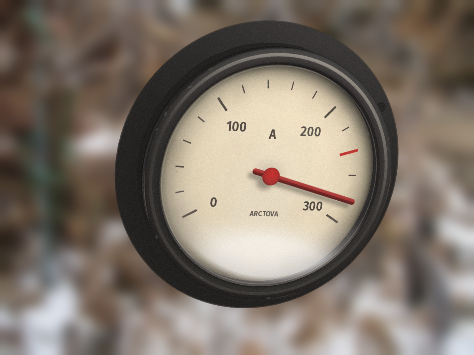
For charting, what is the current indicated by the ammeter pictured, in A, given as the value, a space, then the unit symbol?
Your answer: 280 A
